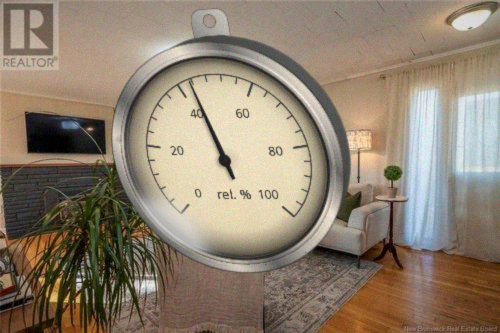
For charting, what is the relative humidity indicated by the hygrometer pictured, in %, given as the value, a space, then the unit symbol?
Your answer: 44 %
